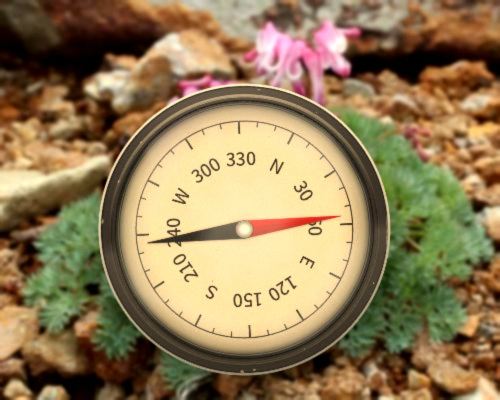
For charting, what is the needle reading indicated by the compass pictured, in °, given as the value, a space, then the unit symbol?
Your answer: 55 °
